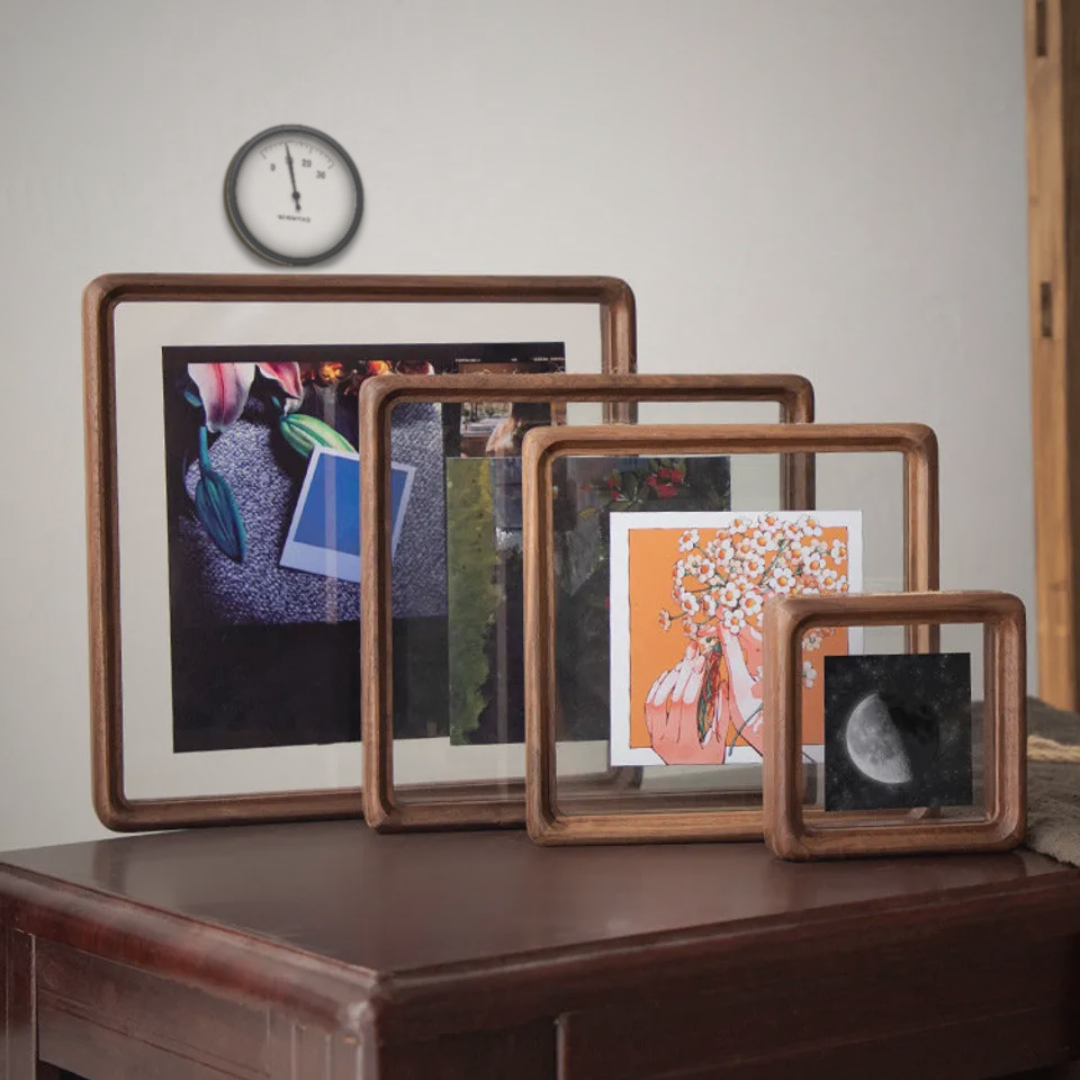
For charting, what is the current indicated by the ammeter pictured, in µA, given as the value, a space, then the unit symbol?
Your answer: 10 µA
